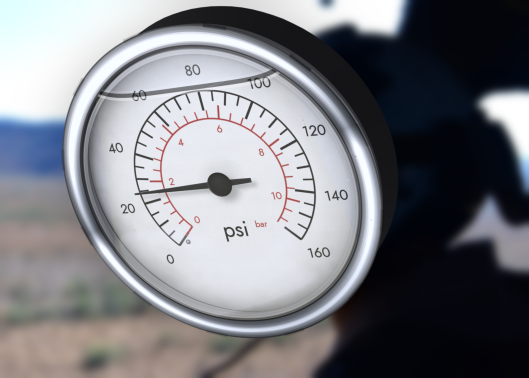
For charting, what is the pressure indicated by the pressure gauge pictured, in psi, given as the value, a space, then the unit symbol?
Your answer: 25 psi
